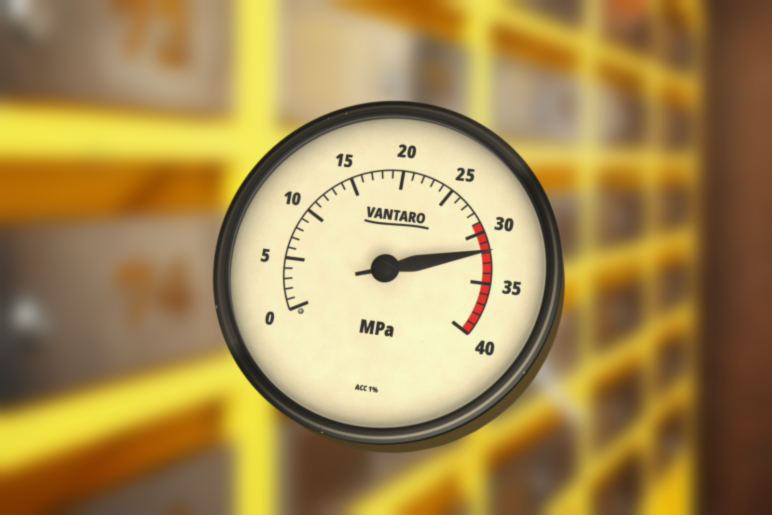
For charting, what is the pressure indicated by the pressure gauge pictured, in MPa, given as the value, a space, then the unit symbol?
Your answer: 32 MPa
